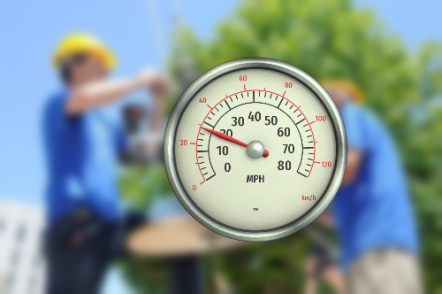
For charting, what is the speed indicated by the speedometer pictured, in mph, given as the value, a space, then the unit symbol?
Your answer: 18 mph
